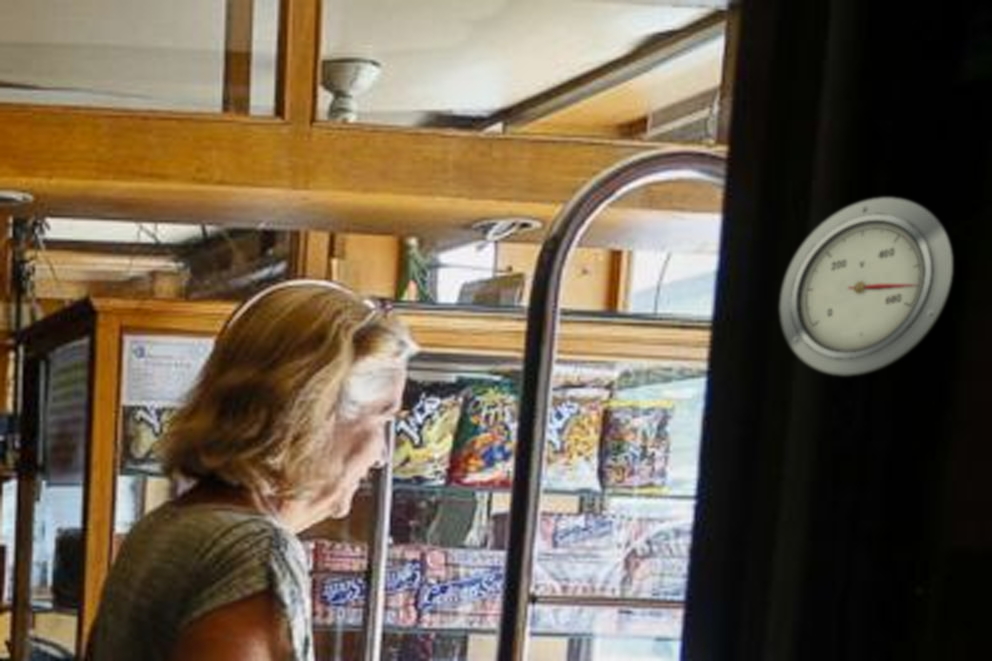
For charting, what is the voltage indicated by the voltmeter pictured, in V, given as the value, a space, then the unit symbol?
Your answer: 550 V
